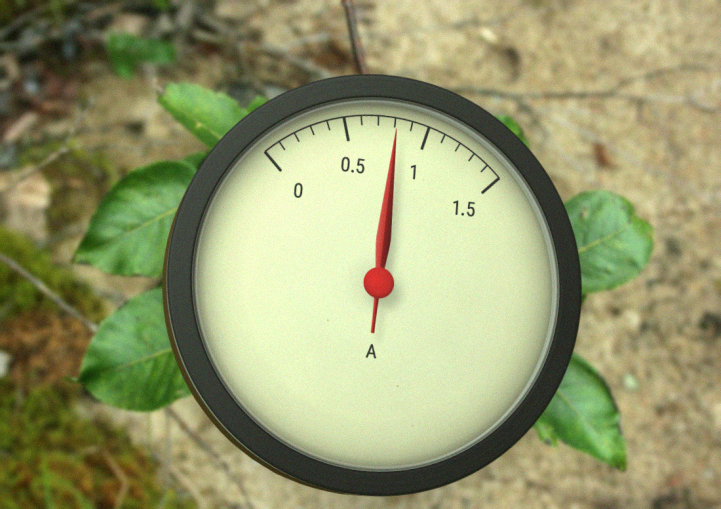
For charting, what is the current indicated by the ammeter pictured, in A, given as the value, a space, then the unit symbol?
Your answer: 0.8 A
